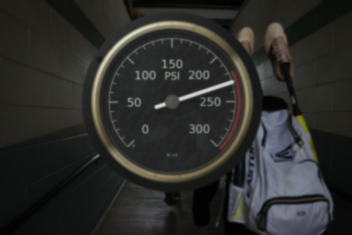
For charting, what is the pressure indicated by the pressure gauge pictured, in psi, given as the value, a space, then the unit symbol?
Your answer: 230 psi
